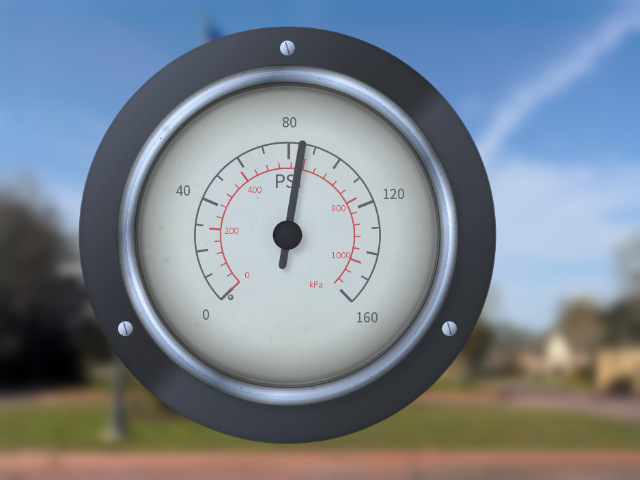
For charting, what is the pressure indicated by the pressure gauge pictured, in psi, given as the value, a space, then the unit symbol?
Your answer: 85 psi
